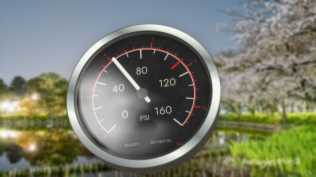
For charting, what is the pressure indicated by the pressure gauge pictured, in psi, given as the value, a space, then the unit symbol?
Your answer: 60 psi
